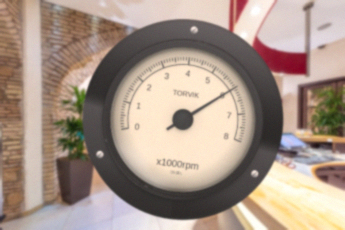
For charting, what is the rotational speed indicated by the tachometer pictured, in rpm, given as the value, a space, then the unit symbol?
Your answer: 6000 rpm
